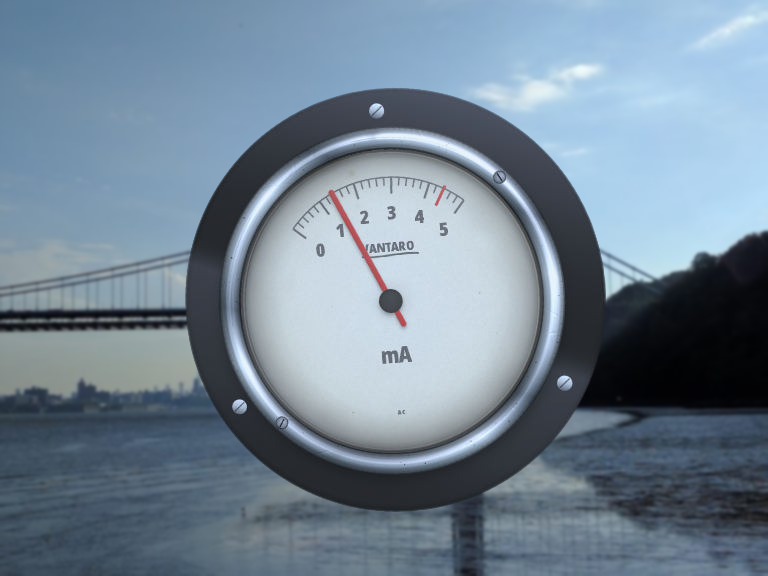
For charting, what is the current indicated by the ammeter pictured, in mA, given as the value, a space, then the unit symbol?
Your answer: 1.4 mA
